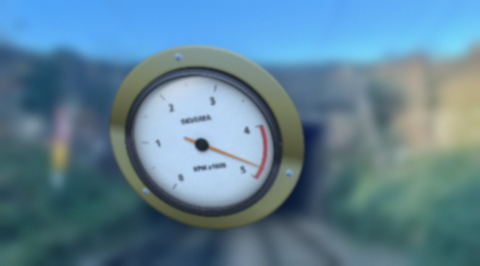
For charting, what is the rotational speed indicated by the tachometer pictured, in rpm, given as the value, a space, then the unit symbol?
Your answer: 4750 rpm
